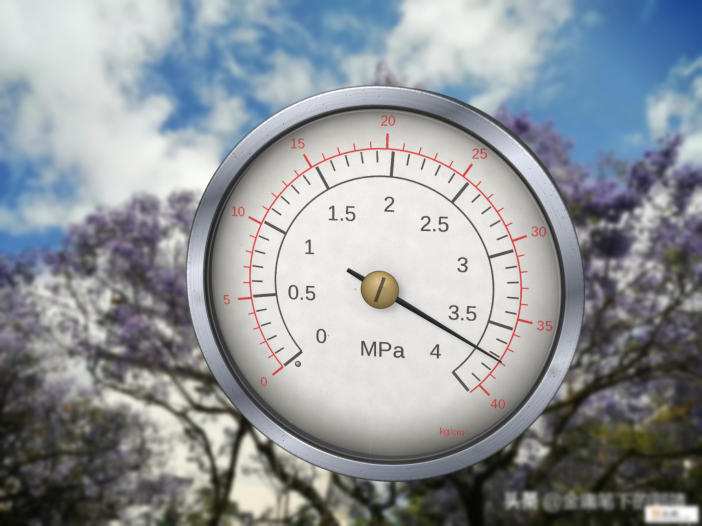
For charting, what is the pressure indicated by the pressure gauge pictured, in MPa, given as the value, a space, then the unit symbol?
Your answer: 3.7 MPa
